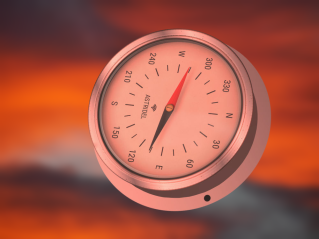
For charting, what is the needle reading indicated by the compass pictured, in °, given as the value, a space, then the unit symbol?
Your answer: 285 °
